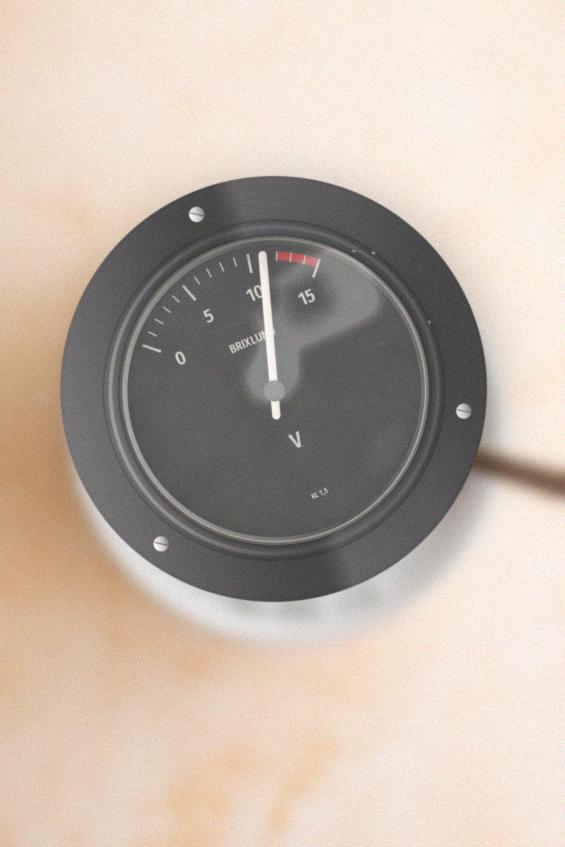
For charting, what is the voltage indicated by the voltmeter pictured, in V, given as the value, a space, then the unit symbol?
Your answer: 11 V
